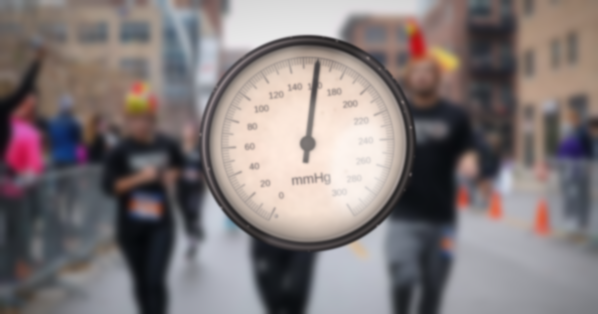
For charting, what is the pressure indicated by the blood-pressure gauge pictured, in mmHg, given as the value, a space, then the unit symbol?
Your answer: 160 mmHg
